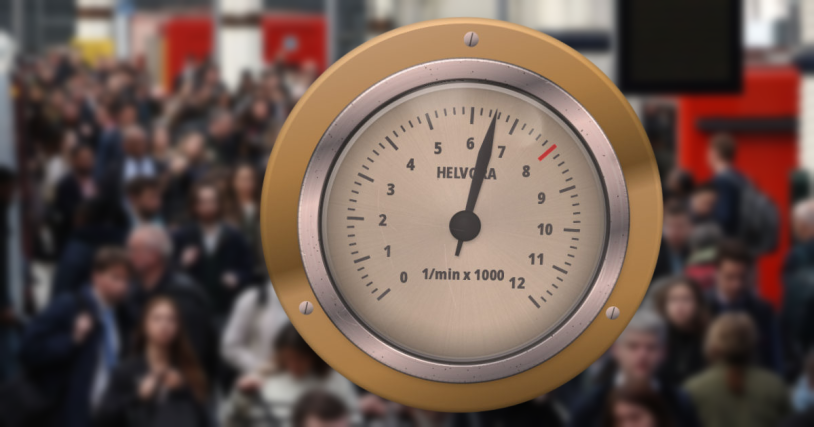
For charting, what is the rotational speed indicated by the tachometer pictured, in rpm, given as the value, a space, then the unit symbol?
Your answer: 6500 rpm
